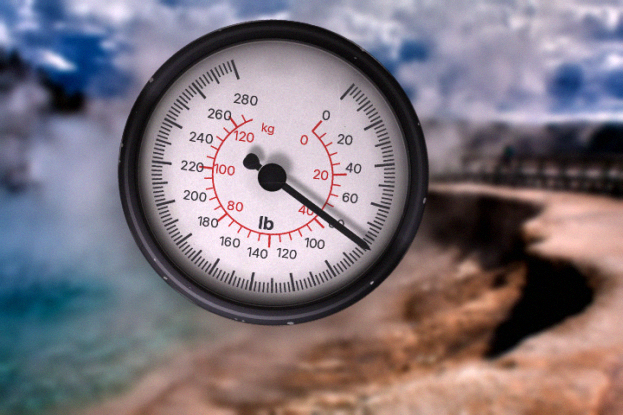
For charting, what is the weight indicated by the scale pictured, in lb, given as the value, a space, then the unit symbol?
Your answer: 80 lb
